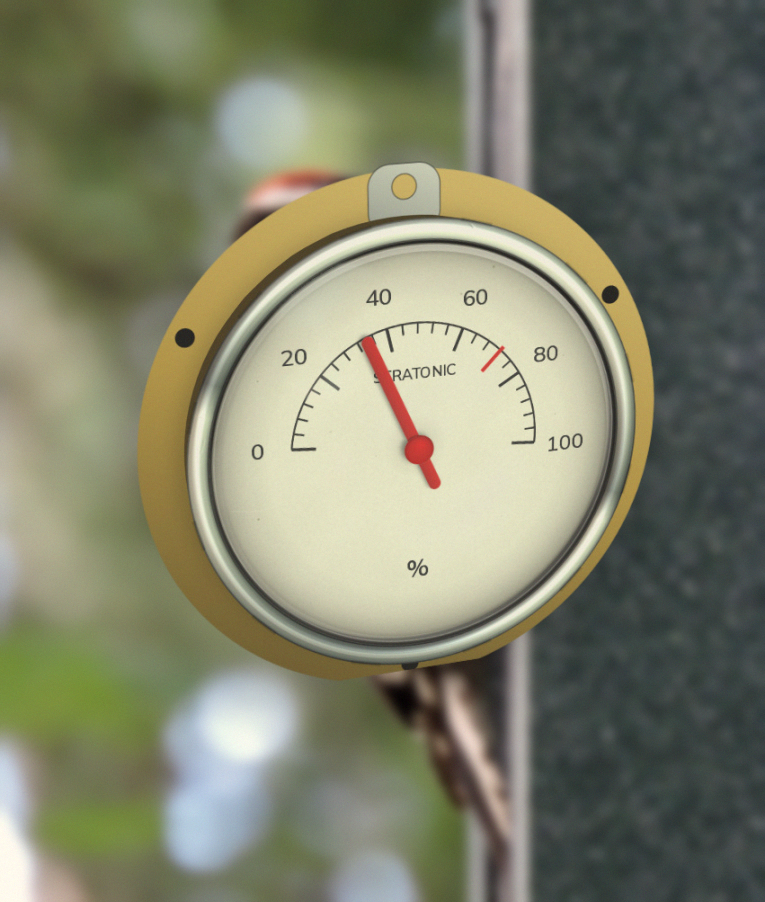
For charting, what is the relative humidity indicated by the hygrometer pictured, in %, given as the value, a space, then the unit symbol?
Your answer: 34 %
